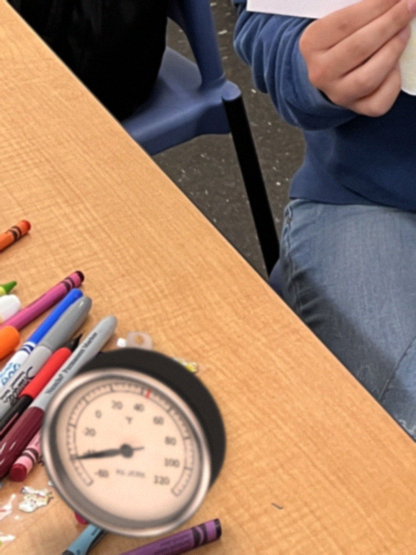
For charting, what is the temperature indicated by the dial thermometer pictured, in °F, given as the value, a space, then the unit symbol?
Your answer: -40 °F
